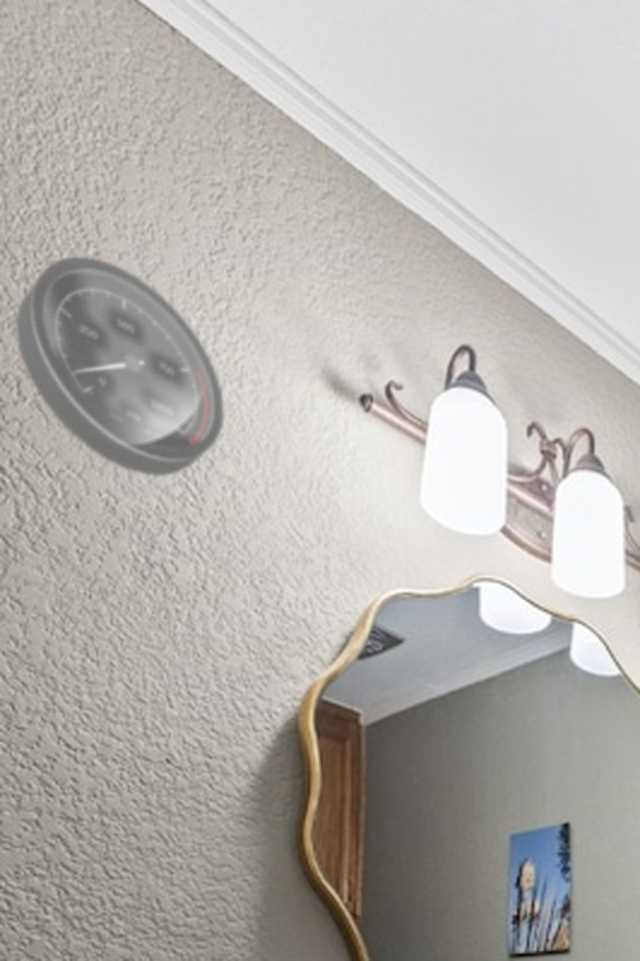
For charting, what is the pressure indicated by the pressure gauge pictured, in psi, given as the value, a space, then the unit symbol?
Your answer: 50 psi
